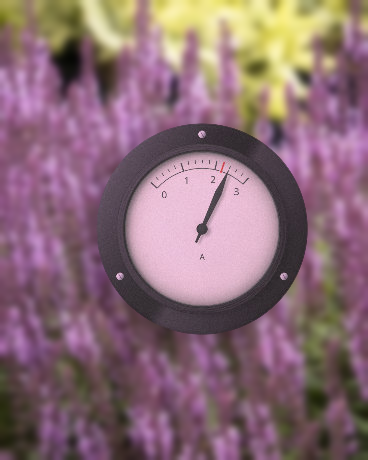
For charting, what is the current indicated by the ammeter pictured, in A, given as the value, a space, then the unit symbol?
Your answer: 2.4 A
